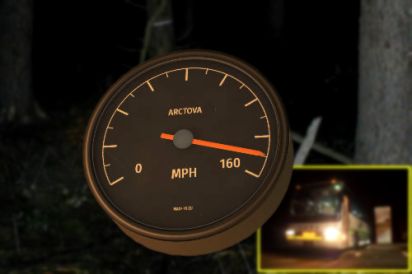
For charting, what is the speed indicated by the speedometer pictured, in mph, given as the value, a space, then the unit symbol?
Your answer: 150 mph
